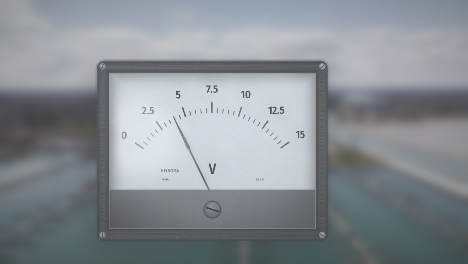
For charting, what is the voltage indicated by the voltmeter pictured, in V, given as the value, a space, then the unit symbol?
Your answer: 4 V
